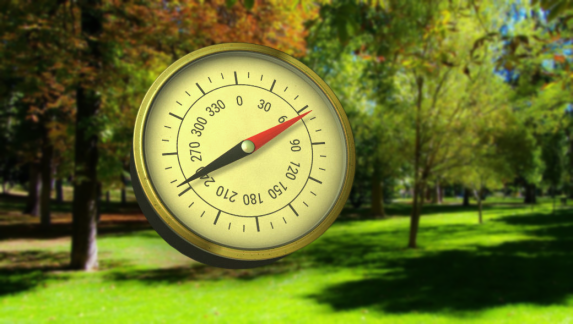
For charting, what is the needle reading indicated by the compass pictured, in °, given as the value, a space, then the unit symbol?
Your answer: 65 °
